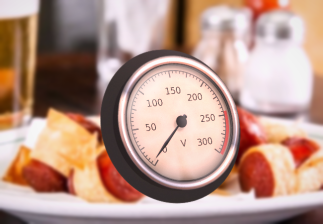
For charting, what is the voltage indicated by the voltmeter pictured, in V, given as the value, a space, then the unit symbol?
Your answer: 5 V
